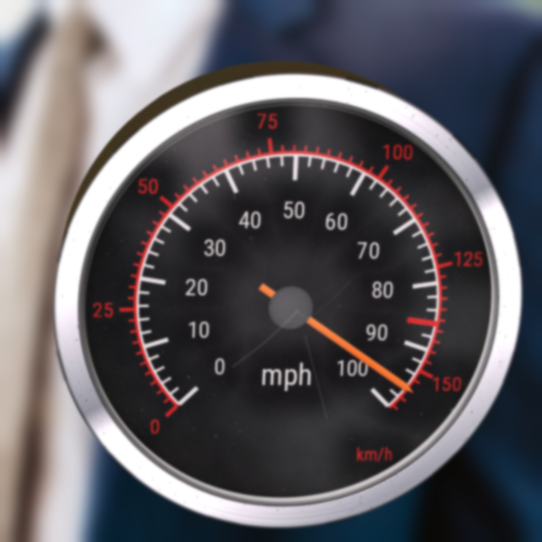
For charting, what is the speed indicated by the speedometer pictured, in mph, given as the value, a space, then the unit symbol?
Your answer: 96 mph
